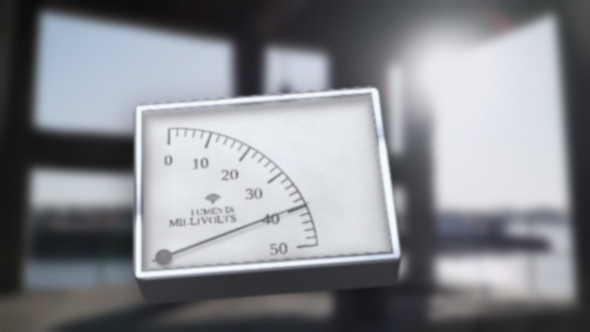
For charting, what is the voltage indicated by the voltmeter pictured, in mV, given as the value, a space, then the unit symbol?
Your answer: 40 mV
